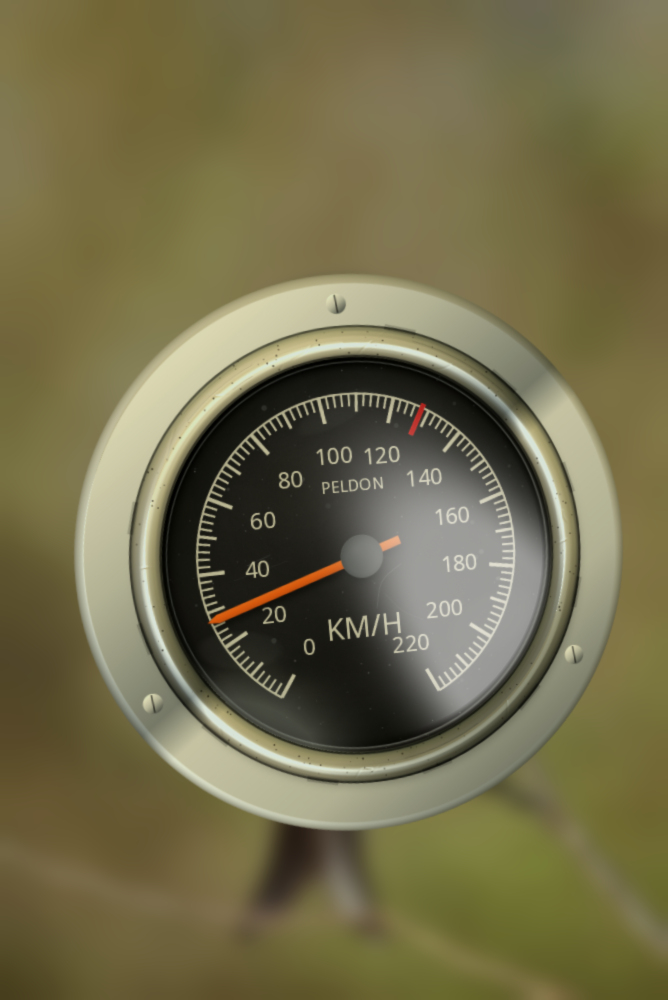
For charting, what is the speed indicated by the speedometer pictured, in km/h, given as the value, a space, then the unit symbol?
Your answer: 28 km/h
